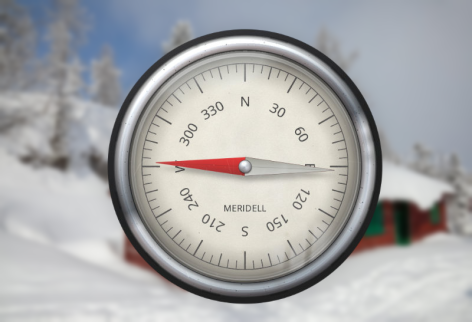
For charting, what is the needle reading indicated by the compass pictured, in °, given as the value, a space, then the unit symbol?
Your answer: 272.5 °
